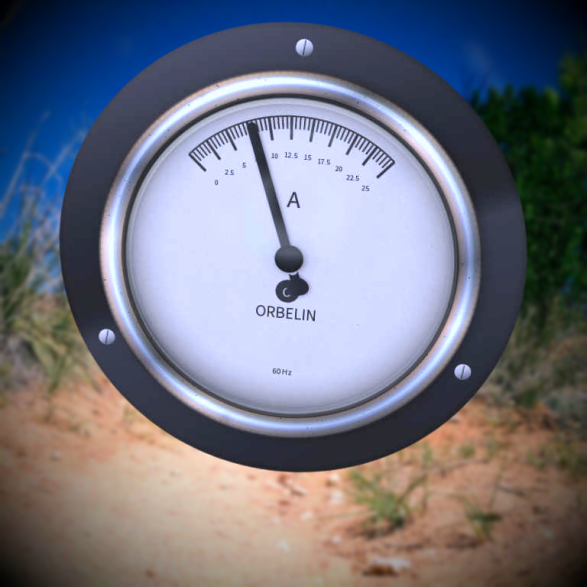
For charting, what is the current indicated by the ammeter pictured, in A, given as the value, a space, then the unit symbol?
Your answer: 8 A
